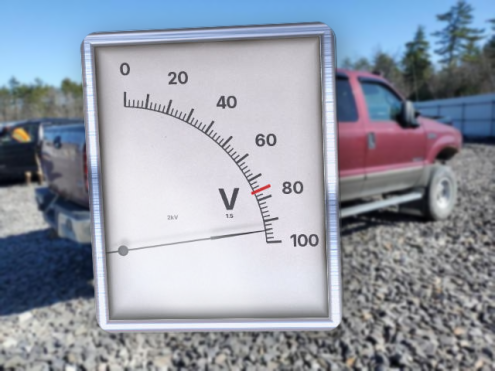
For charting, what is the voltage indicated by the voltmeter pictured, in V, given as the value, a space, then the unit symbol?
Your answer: 94 V
